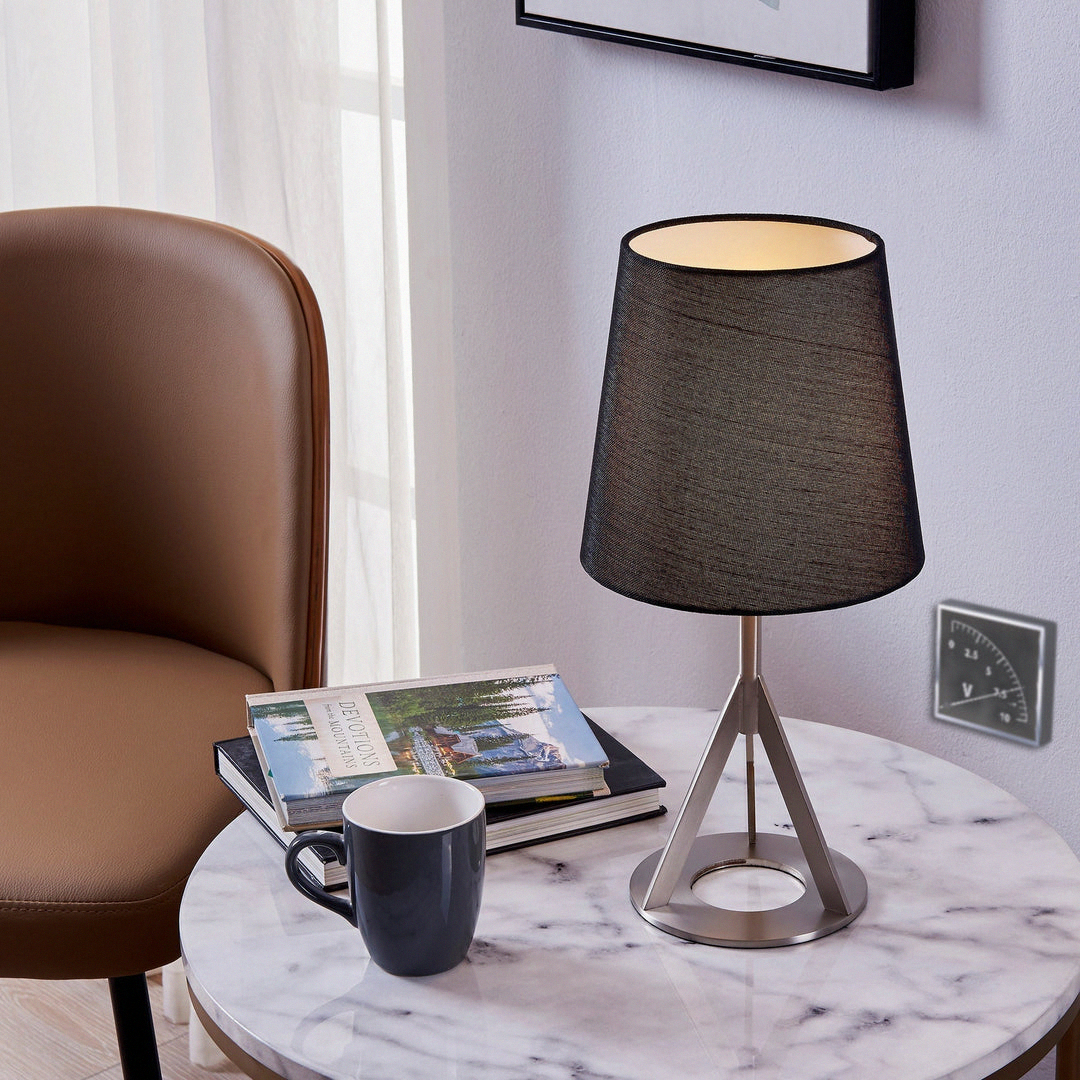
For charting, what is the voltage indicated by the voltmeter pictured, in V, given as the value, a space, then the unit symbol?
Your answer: 7.5 V
